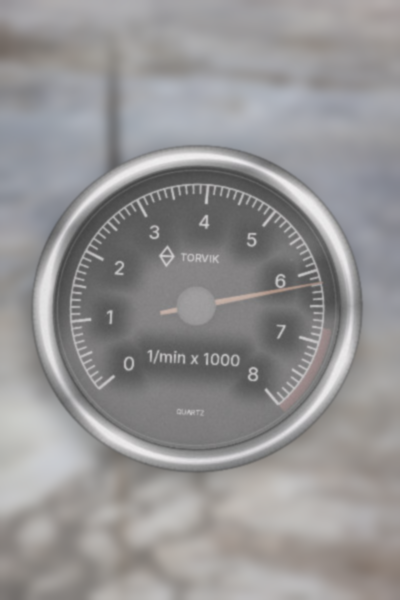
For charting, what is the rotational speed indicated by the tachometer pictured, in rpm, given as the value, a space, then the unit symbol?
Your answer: 6200 rpm
